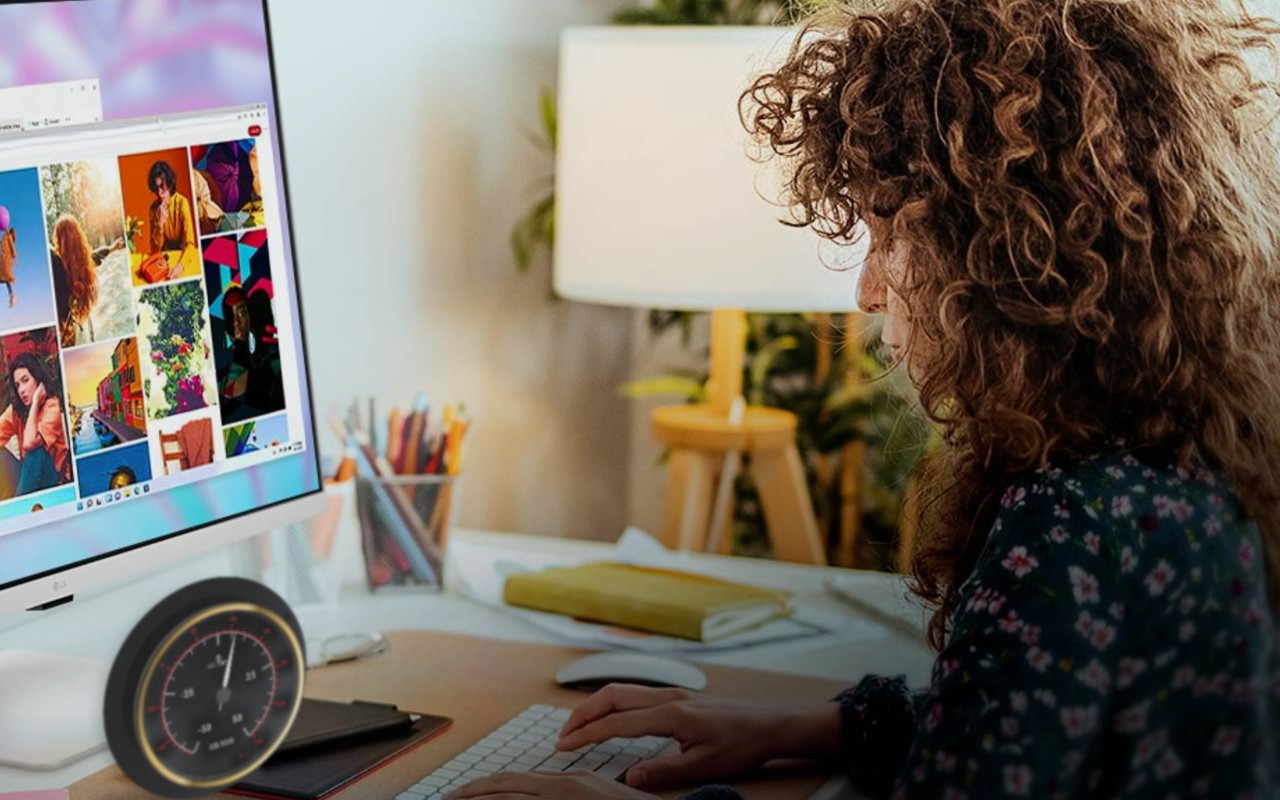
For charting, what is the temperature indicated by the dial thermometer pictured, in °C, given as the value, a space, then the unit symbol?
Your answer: 5 °C
